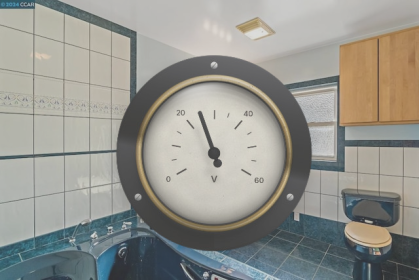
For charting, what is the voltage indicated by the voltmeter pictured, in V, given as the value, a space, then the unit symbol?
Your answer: 25 V
